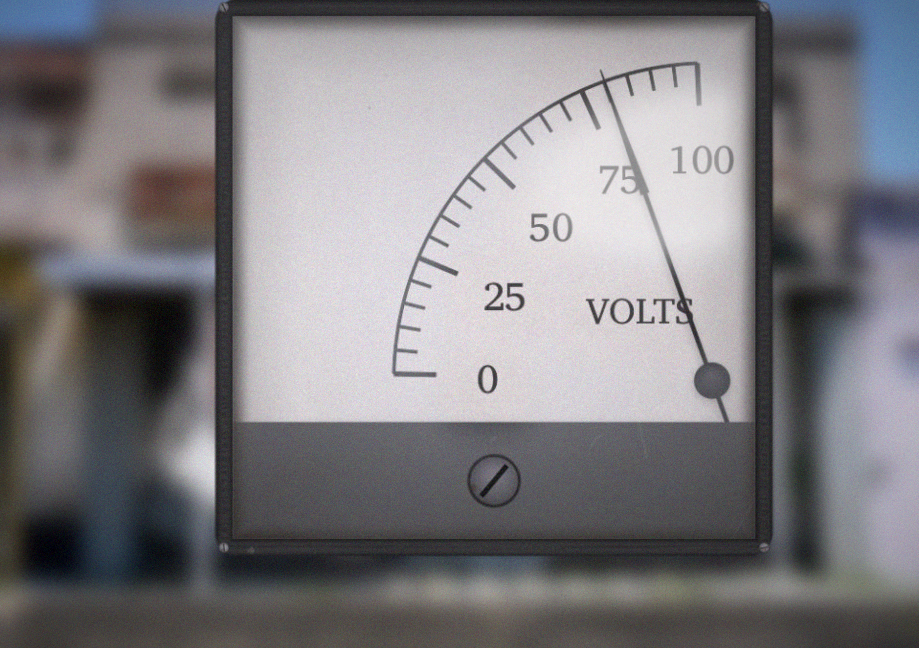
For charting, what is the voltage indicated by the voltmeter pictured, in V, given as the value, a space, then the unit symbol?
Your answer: 80 V
